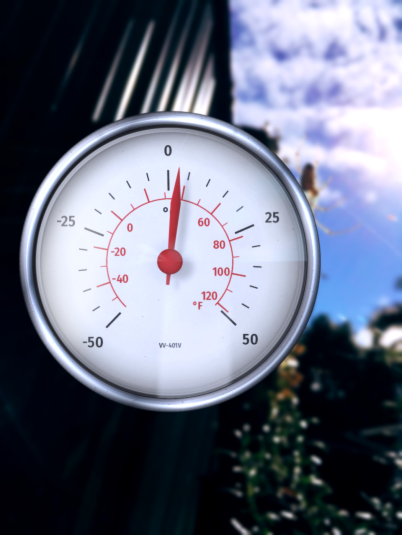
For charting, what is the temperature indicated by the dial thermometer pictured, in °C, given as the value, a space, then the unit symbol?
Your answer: 2.5 °C
